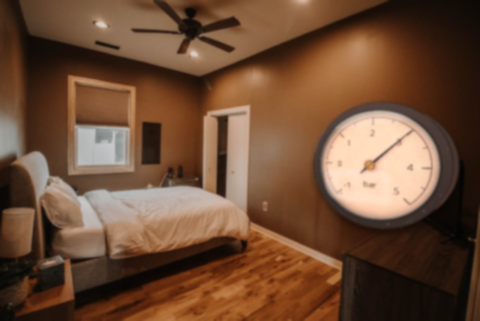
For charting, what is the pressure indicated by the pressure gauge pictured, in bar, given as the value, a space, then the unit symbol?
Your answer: 3 bar
